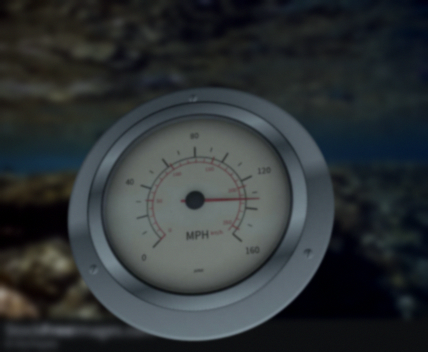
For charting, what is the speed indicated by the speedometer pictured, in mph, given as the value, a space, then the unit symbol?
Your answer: 135 mph
